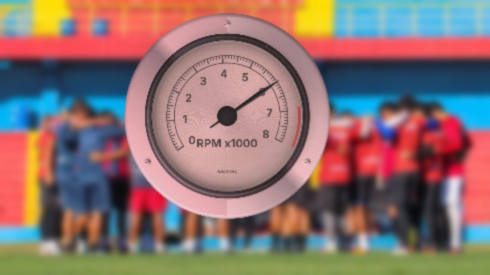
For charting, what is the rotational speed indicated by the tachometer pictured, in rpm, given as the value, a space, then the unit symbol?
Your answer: 6000 rpm
